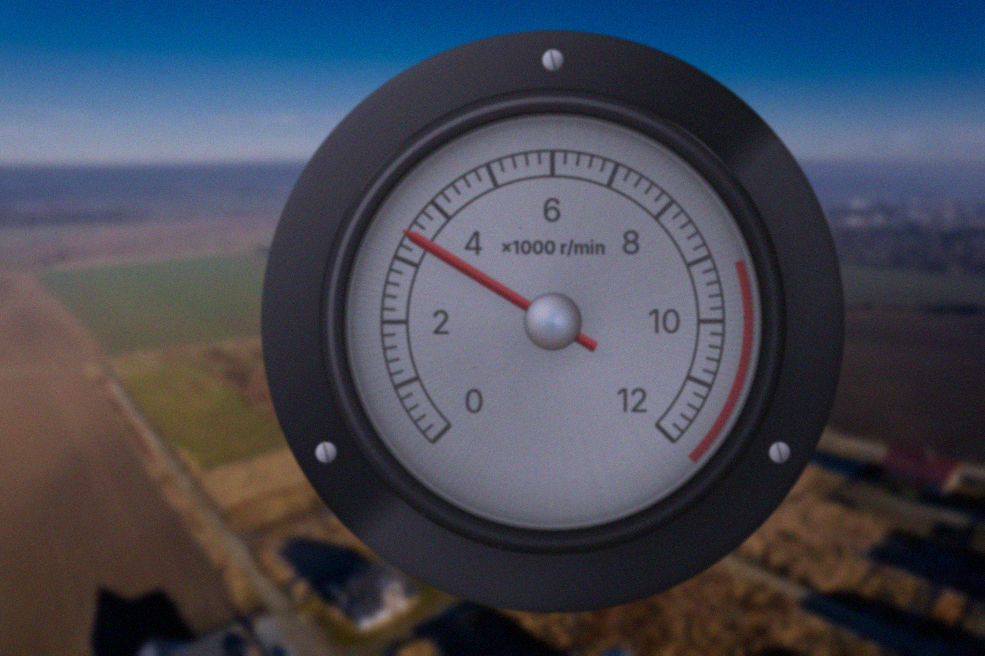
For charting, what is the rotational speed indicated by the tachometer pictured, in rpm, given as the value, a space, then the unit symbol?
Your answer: 3400 rpm
